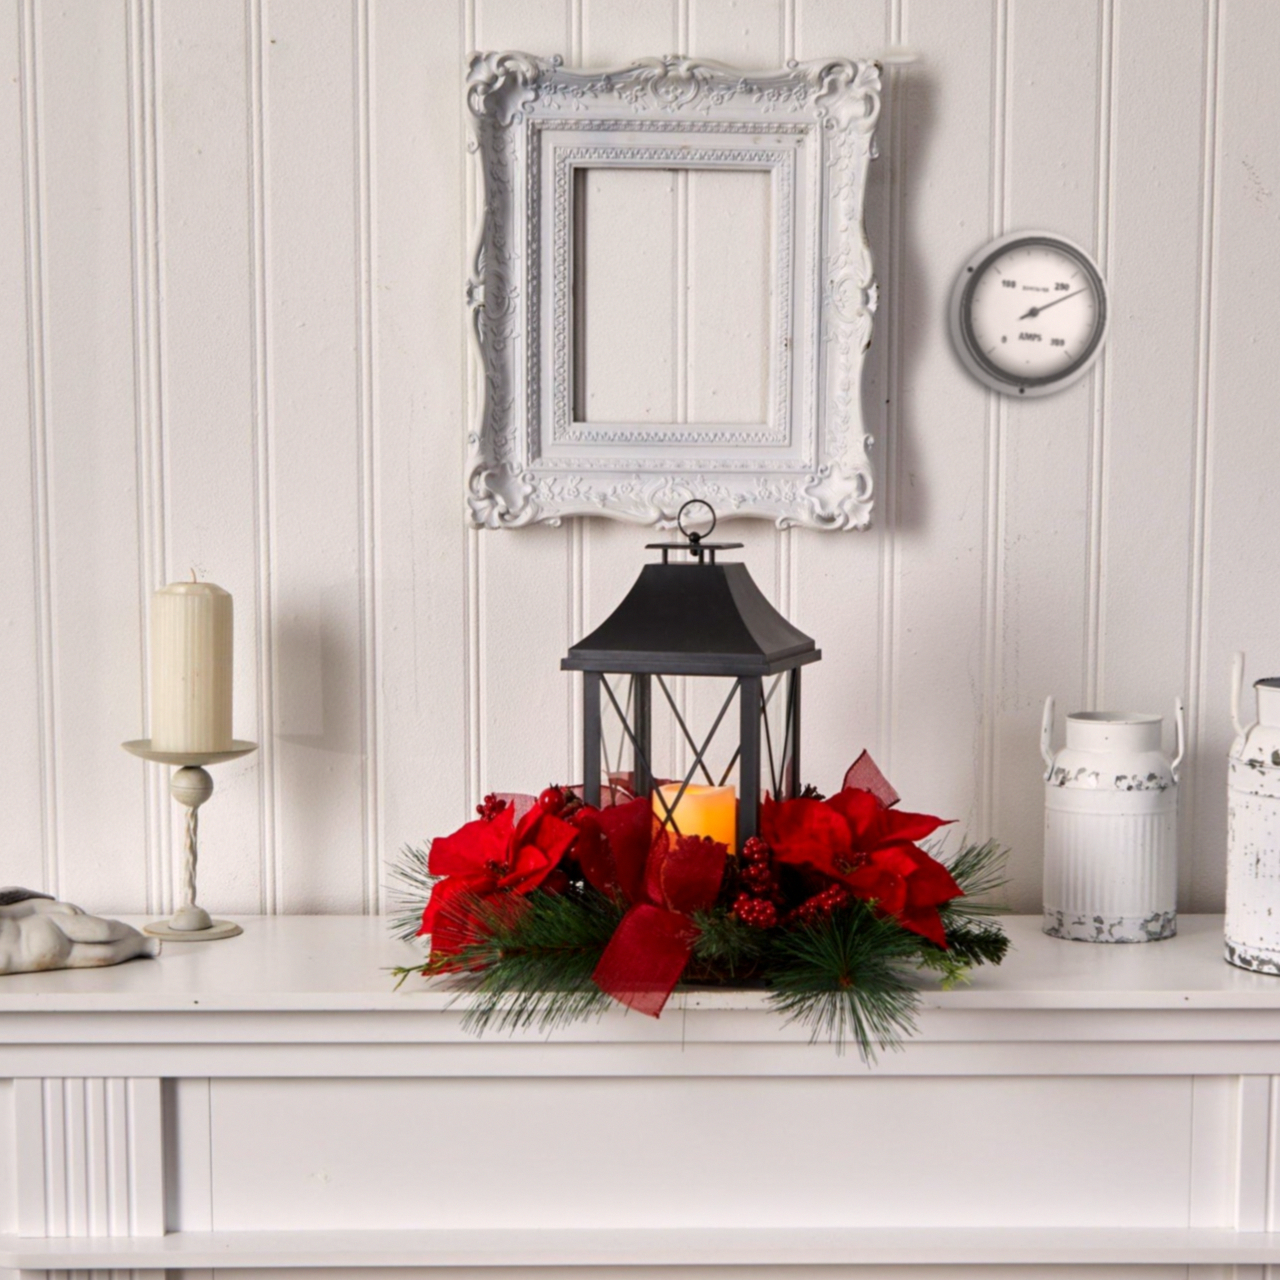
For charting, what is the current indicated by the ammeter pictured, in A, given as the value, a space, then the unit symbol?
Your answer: 220 A
